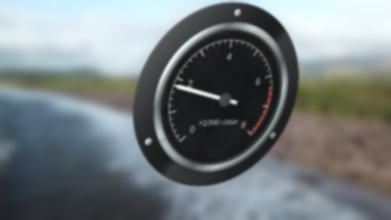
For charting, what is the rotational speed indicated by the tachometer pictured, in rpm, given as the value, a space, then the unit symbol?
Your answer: 1800 rpm
